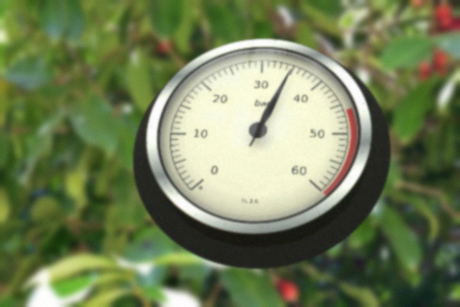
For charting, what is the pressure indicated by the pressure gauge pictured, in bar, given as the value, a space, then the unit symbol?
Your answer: 35 bar
